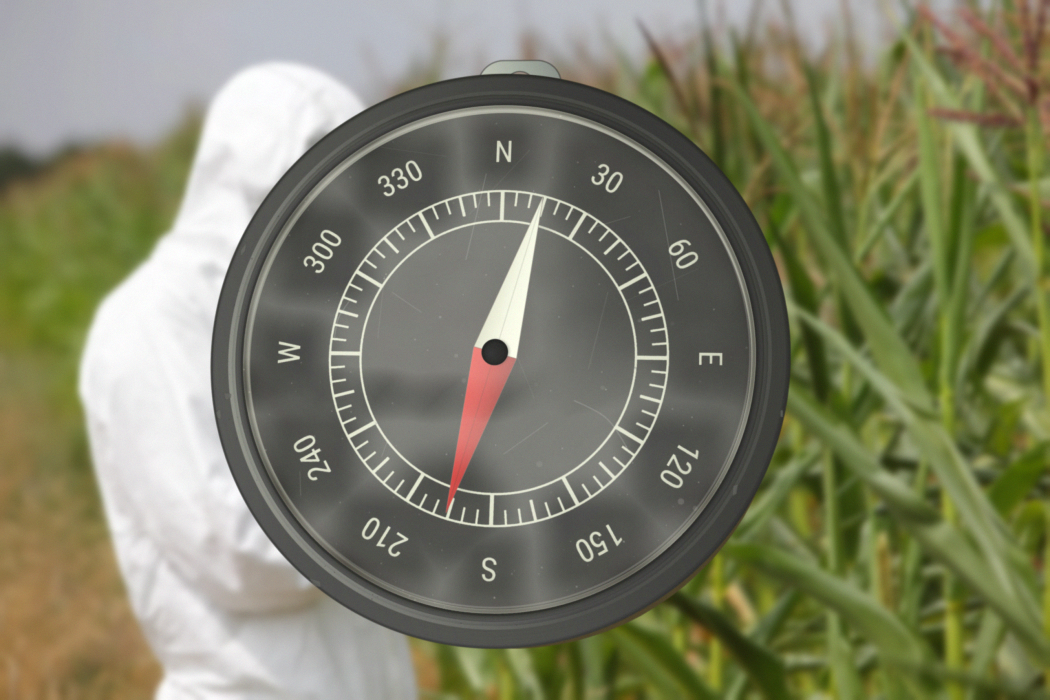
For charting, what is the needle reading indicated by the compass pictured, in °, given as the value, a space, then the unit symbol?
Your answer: 195 °
